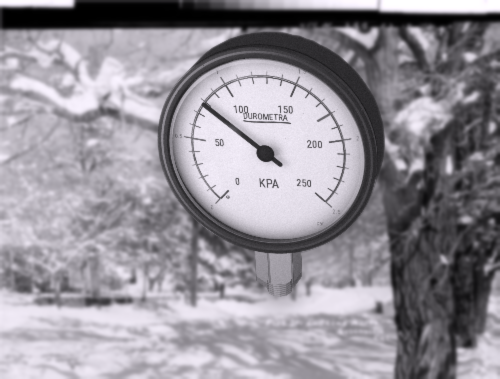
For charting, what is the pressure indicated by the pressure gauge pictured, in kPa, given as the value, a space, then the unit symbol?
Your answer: 80 kPa
